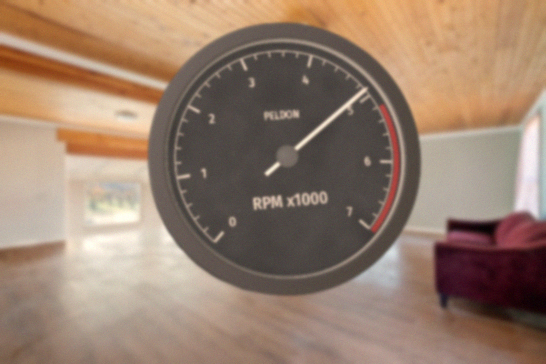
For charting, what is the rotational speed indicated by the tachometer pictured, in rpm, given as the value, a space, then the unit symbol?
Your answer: 4900 rpm
